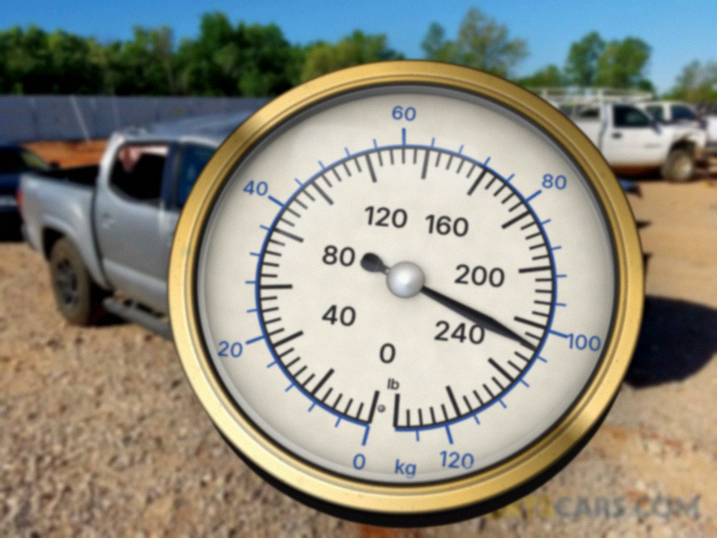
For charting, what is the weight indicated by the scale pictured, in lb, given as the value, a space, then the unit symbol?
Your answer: 228 lb
